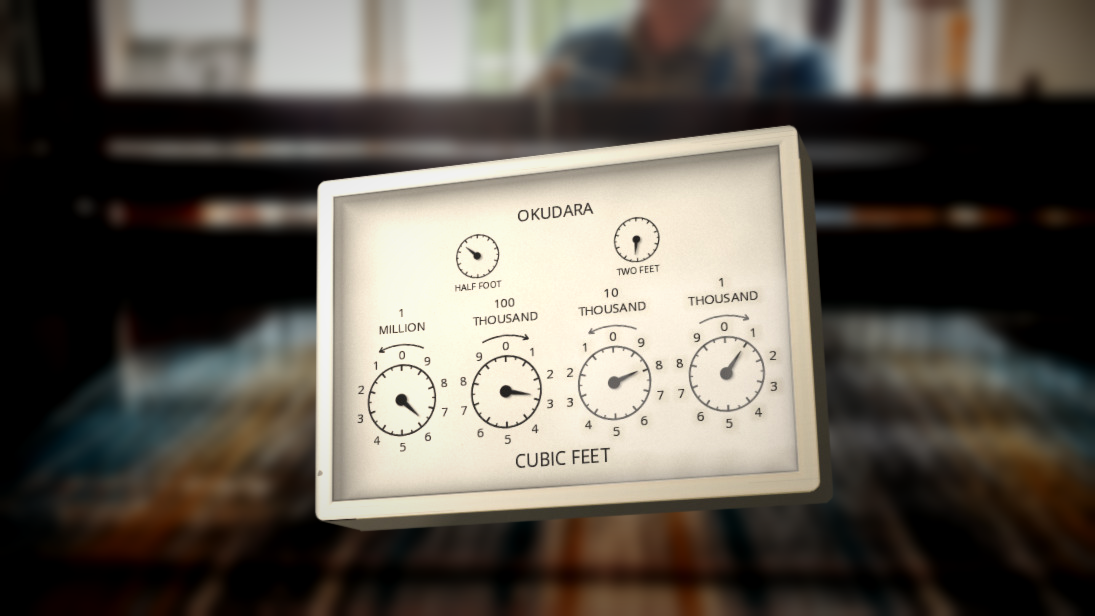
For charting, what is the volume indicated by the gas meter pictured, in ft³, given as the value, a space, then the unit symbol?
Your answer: 628100 ft³
